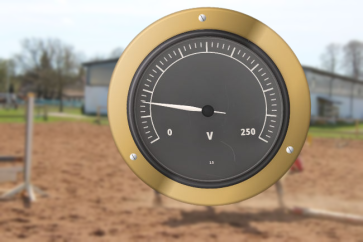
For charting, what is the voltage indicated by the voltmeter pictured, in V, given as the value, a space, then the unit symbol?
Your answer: 40 V
